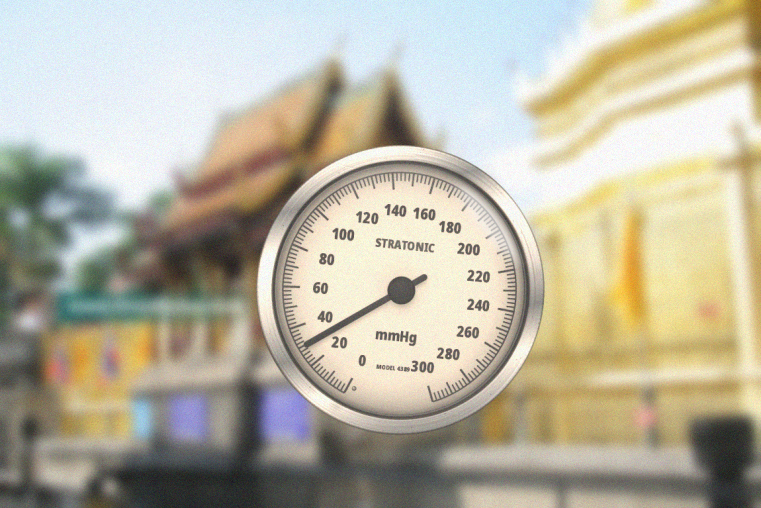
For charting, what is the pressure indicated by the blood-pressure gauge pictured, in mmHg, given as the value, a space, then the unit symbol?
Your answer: 30 mmHg
